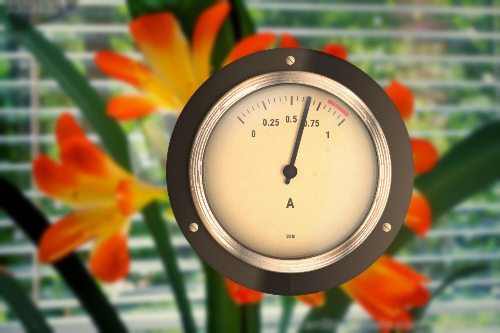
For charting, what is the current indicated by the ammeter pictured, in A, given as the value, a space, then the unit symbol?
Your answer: 0.65 A
